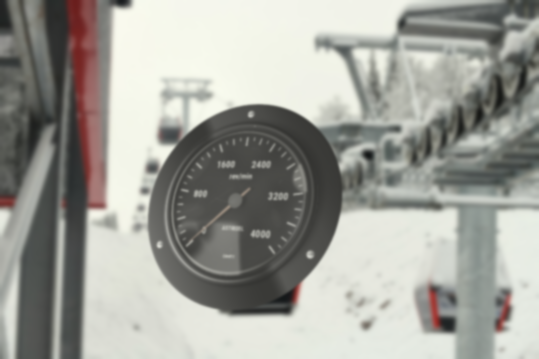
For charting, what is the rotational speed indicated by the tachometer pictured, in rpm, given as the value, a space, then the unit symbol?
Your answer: 0 rpm
